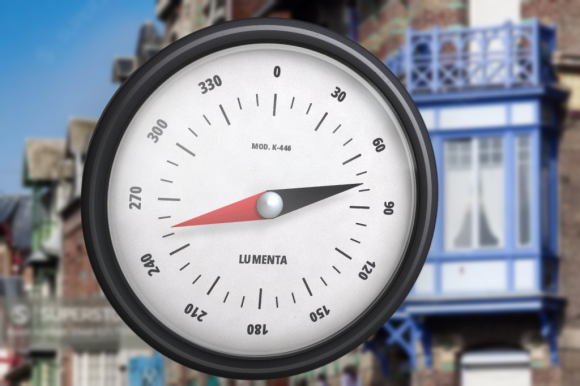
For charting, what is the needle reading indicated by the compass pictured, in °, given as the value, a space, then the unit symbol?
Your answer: 255 °
